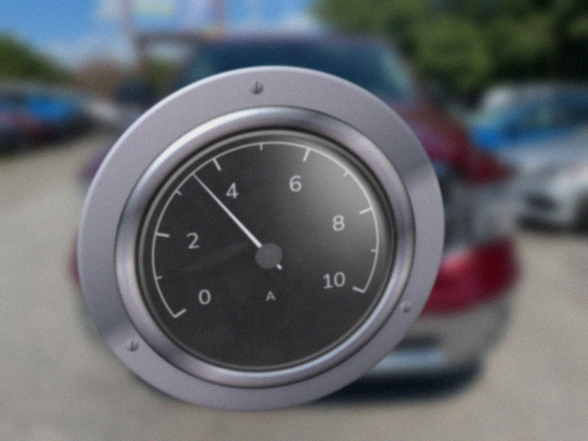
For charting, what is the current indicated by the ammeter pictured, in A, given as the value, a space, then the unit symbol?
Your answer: 3.5 A
